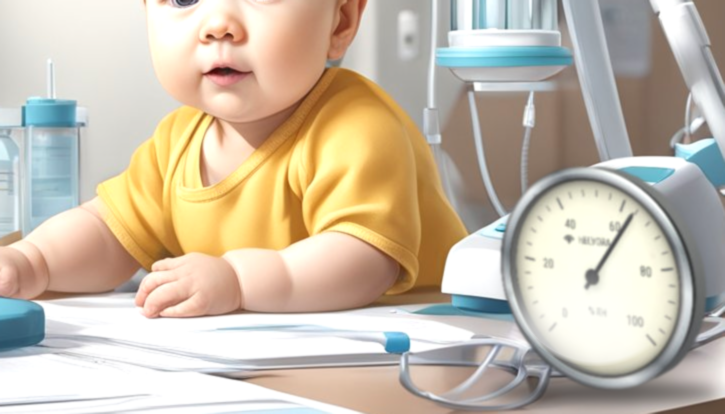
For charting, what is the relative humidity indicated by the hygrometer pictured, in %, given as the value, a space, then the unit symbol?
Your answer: 64 %
